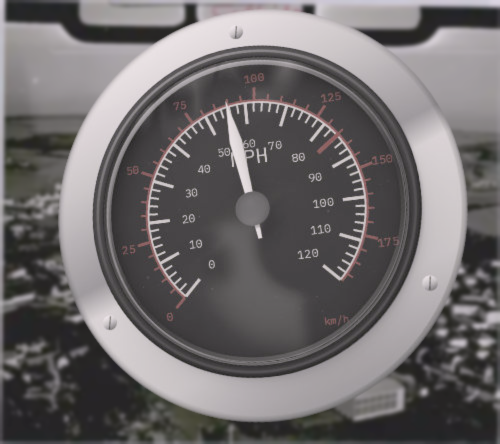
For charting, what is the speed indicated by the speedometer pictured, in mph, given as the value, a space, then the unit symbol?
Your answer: 56 mph
